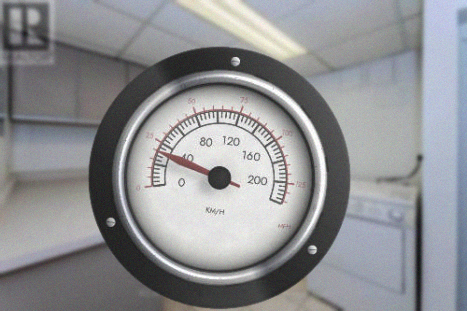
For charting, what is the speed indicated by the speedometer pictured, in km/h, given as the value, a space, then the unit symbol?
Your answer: 32 km/h
